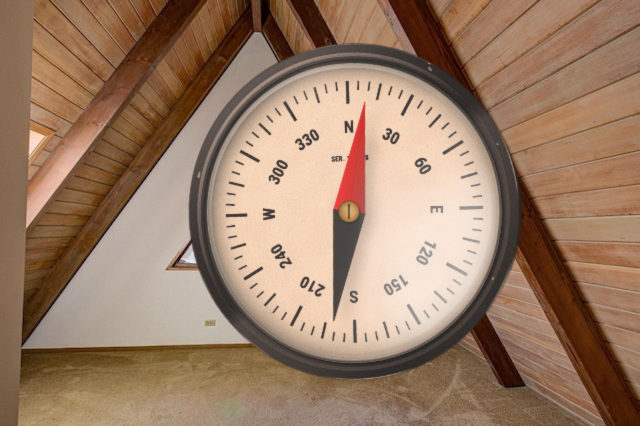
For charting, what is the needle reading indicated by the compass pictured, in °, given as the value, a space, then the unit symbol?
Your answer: 10 °
